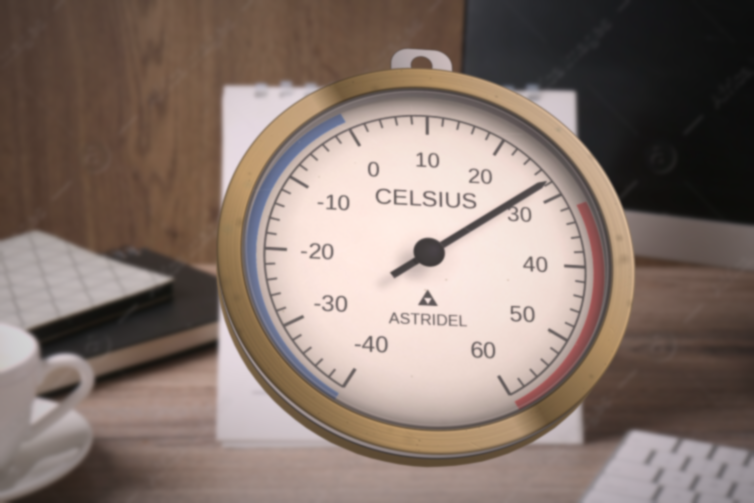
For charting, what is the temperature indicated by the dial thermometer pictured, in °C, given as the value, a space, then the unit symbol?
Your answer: 28 °C
